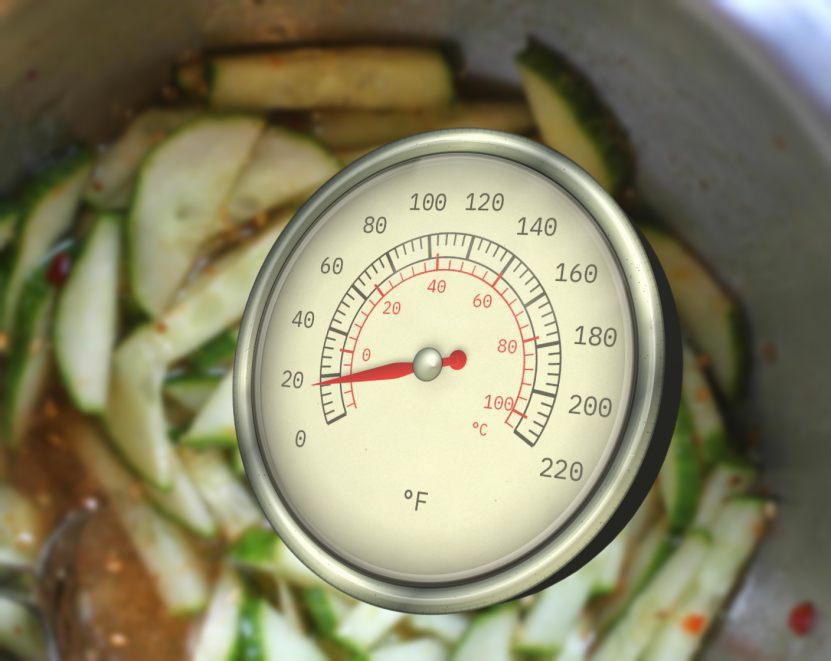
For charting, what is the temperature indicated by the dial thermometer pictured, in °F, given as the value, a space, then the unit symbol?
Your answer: 16 °F
